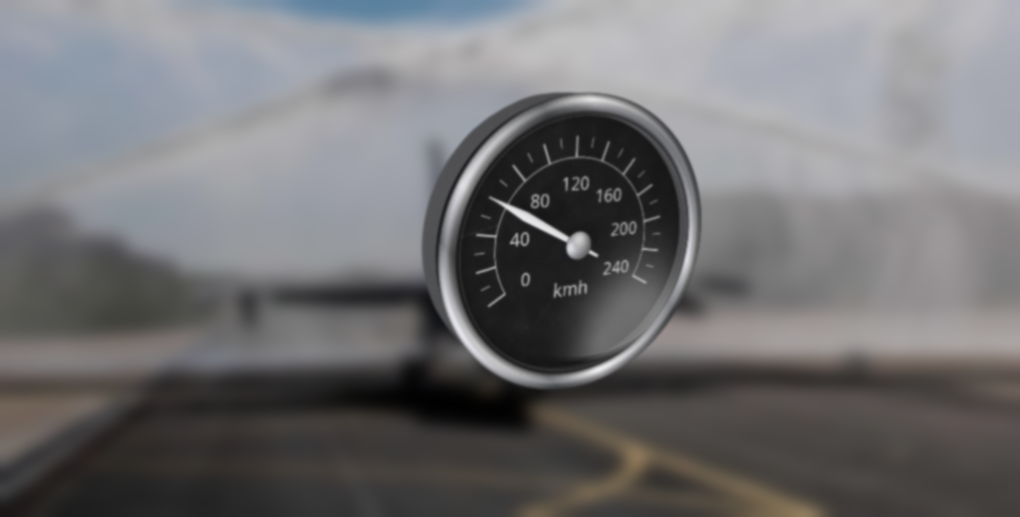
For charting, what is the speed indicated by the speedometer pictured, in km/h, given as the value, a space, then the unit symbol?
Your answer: 60 km/h
